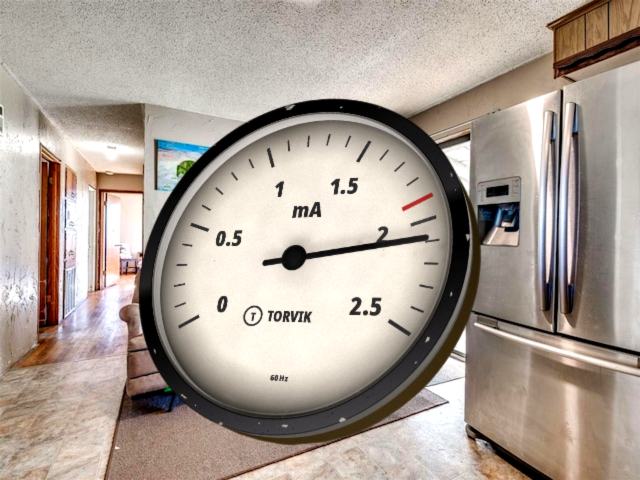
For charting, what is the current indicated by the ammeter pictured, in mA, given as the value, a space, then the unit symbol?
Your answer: 2.1 mA
